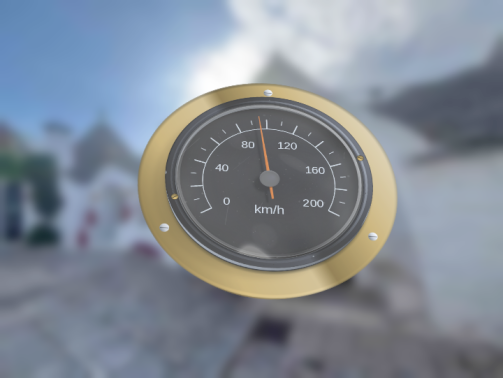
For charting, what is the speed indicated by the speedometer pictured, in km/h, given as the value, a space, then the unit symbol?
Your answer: 95 km/h
